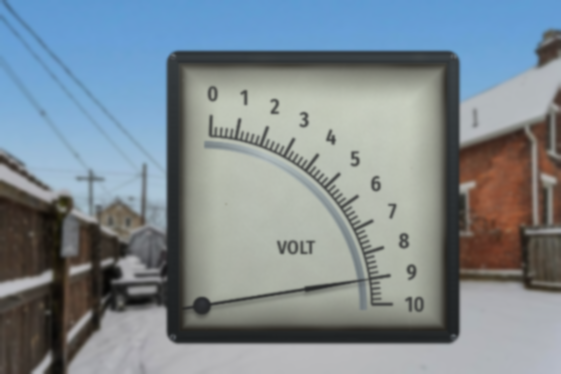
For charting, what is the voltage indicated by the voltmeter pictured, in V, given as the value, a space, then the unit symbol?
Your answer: 9 V
